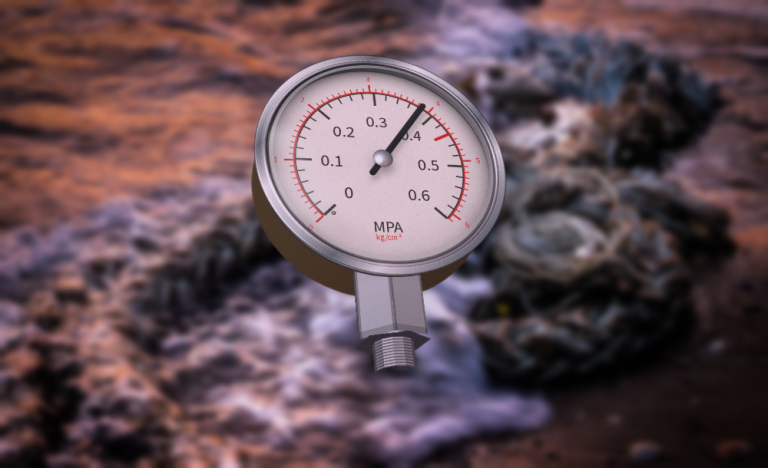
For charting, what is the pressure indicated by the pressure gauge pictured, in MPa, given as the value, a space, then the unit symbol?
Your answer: 0.38 MPa
